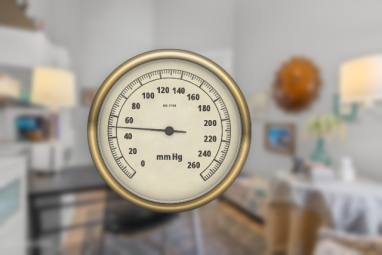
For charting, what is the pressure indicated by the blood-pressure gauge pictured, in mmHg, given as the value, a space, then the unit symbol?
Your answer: 50 mmHg
